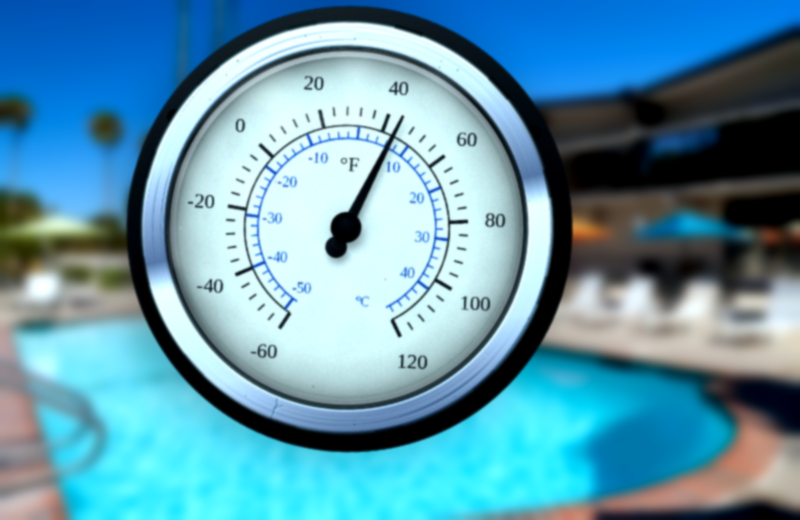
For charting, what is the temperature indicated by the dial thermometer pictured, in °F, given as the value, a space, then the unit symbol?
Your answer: 44 °F
